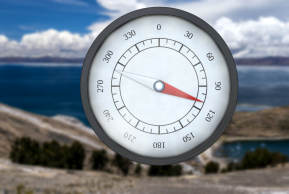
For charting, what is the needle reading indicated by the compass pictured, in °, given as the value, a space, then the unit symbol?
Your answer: 110 °
